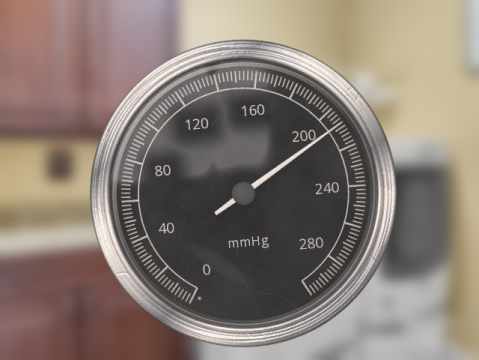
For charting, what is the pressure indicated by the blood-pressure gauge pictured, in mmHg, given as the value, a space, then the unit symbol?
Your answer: 208 mmHg
